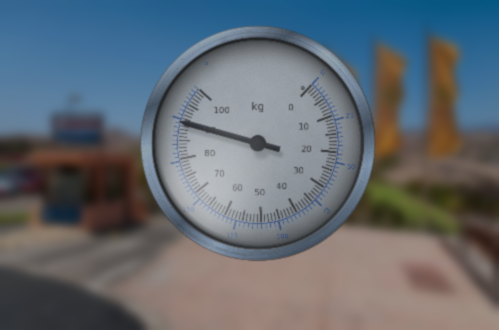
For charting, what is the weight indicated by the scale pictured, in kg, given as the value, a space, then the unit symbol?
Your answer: 90 kg
